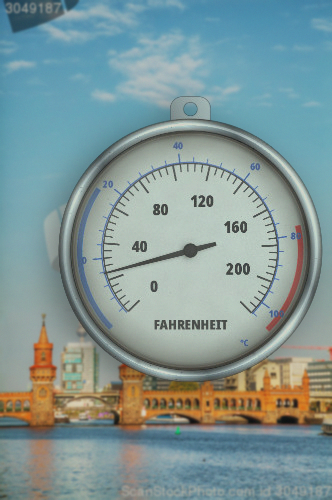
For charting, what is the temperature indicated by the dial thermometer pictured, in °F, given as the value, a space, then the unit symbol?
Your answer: 24 °F
